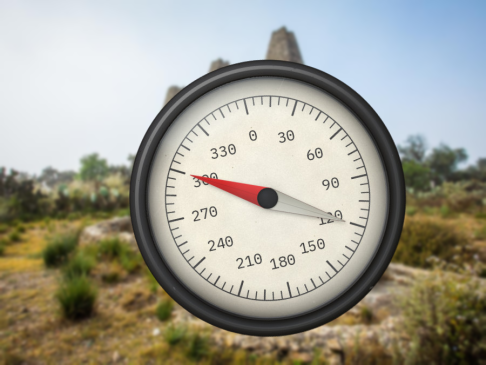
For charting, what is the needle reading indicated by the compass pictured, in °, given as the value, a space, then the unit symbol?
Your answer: 300 °
